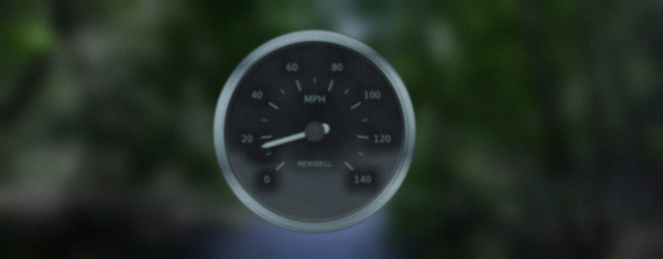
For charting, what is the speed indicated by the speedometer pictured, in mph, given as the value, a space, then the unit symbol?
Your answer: 15 mph
